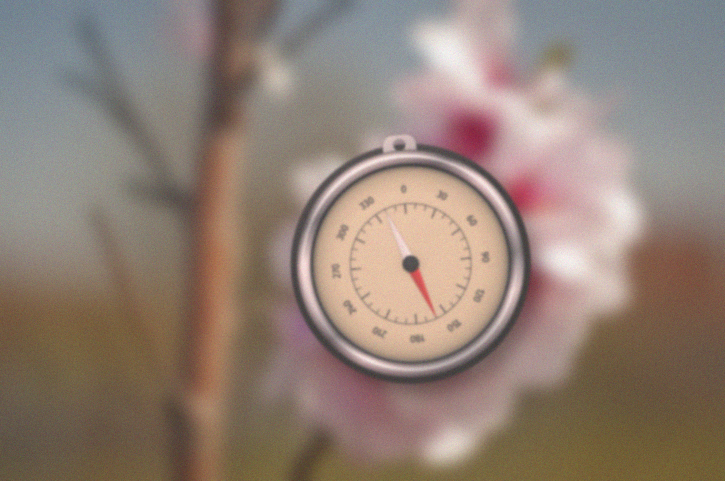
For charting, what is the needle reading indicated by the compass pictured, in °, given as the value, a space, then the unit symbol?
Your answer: 160 °
